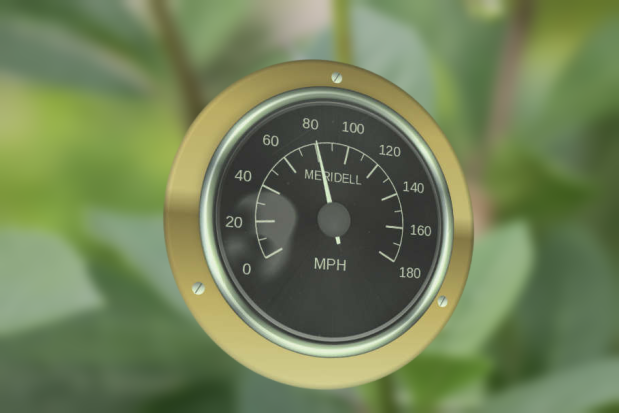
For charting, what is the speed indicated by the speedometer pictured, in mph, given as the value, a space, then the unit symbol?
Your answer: 80 mph
